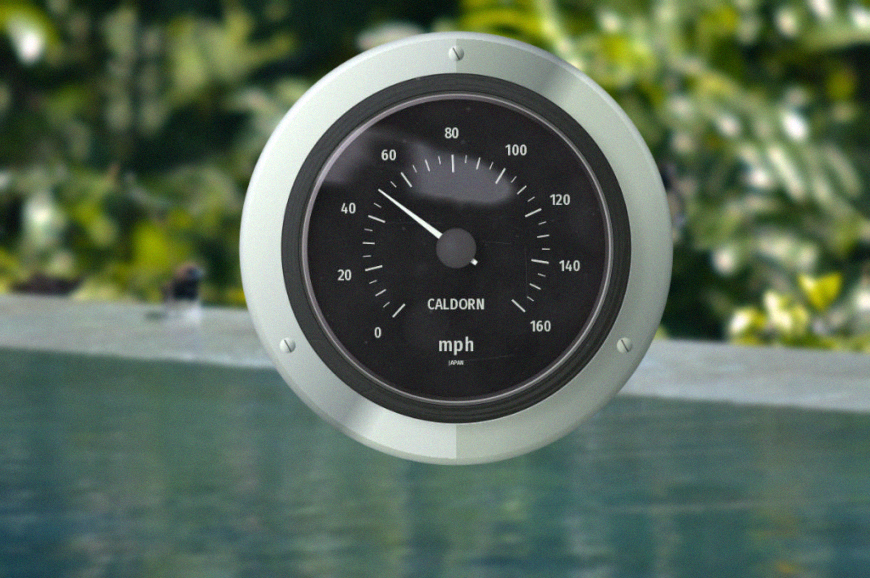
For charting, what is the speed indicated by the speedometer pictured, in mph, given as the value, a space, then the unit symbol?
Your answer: 50 mph
